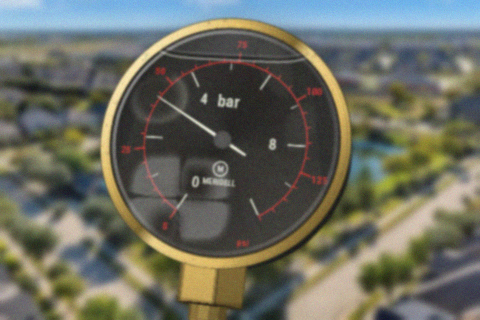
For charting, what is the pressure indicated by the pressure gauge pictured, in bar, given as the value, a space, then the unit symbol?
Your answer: 3 bar
